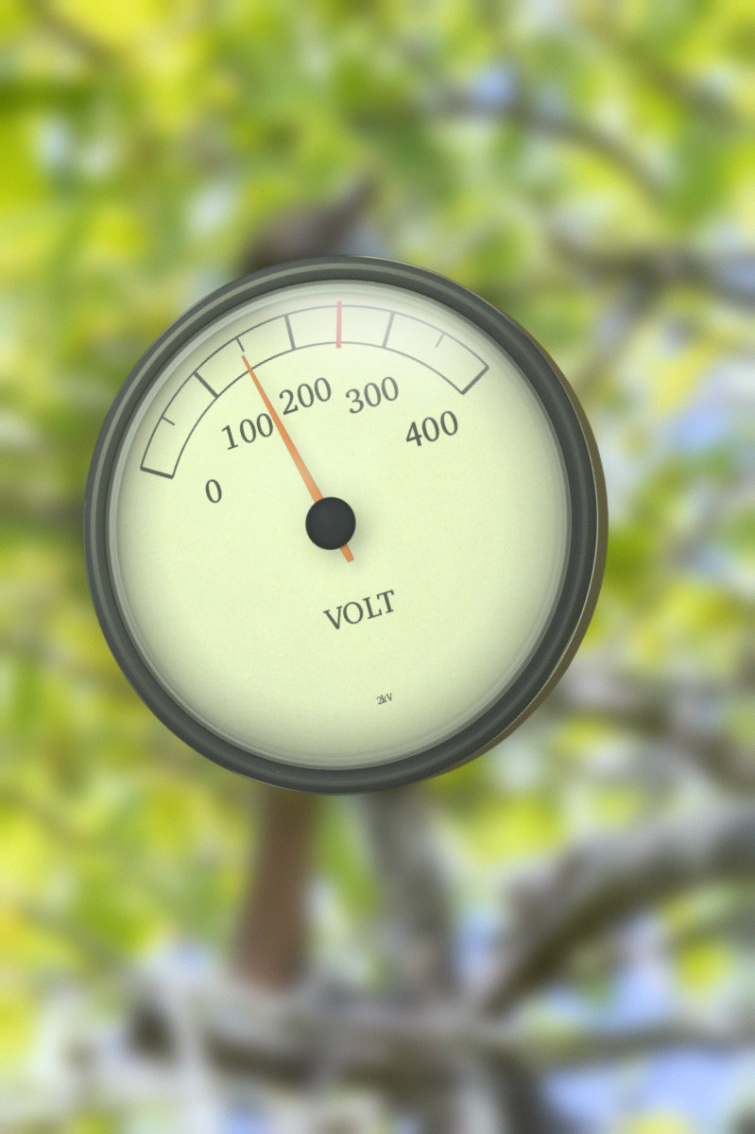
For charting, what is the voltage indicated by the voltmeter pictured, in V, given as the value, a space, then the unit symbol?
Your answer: 150 V
